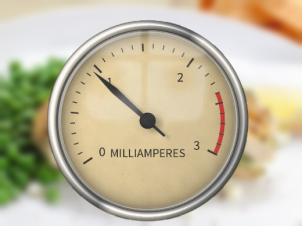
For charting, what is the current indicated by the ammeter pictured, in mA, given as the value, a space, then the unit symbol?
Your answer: 0.95 mA
